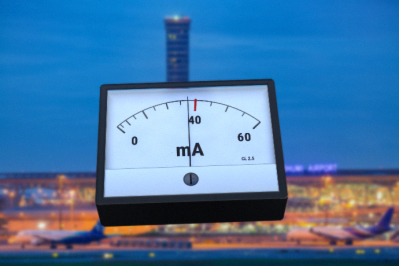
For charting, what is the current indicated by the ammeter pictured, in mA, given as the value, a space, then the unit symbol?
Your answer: 37.5 mA
